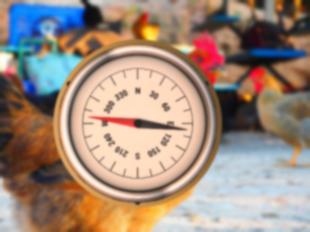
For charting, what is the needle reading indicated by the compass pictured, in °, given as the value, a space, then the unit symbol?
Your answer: 277.5 °
